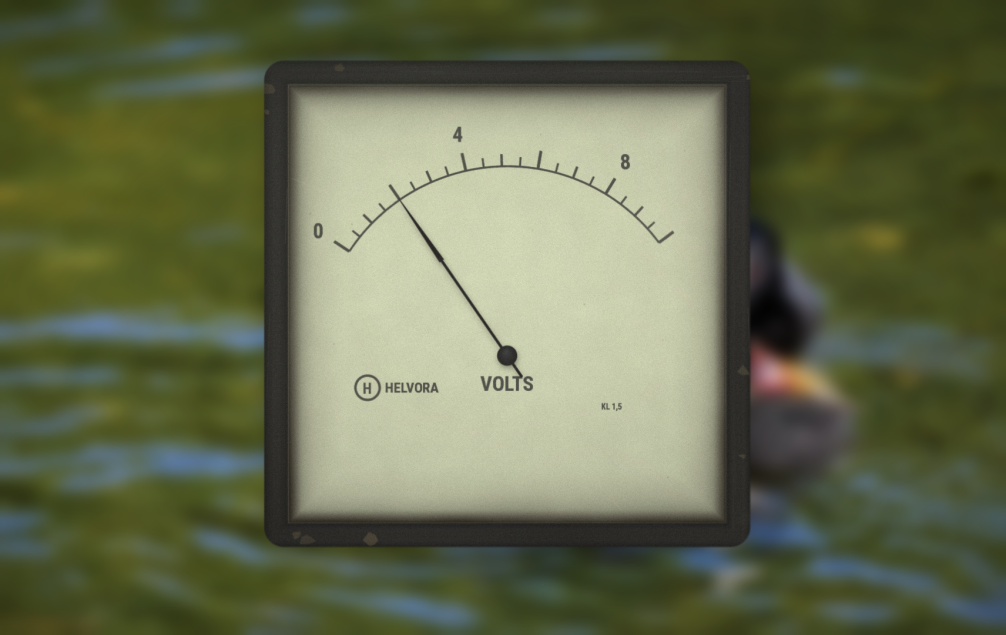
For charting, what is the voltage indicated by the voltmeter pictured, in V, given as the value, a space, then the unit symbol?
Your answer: 2 V
